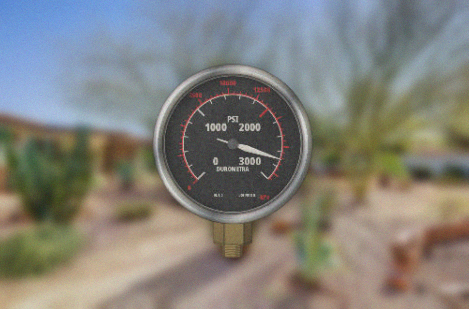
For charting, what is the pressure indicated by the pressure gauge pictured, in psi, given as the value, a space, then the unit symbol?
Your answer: 2700 psi
